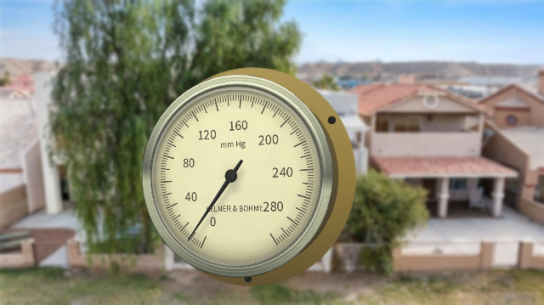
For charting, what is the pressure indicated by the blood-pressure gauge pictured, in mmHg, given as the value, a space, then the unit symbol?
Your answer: 10 mmHg
